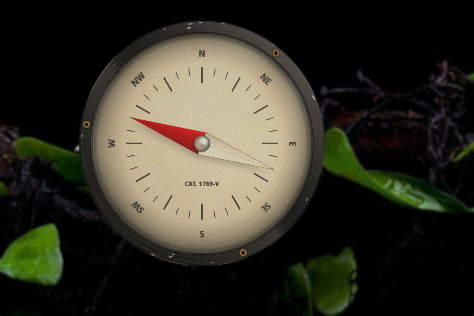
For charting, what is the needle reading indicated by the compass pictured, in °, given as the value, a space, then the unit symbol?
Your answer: 290 °
